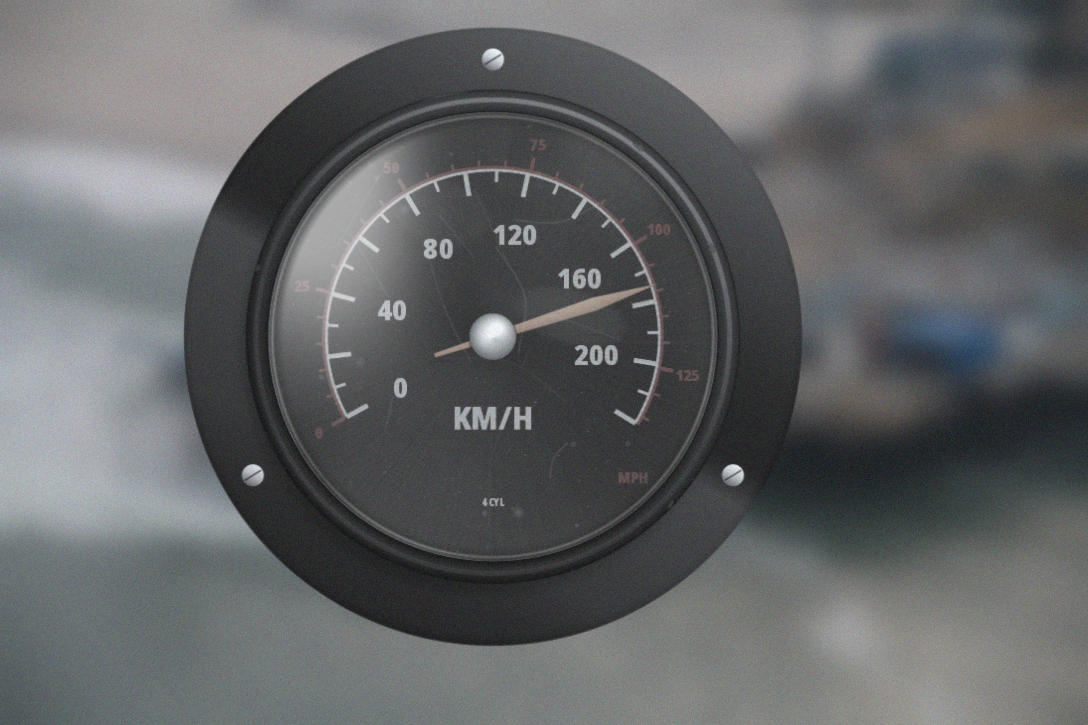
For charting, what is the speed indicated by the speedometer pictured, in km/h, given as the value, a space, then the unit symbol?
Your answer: 175 km/h
